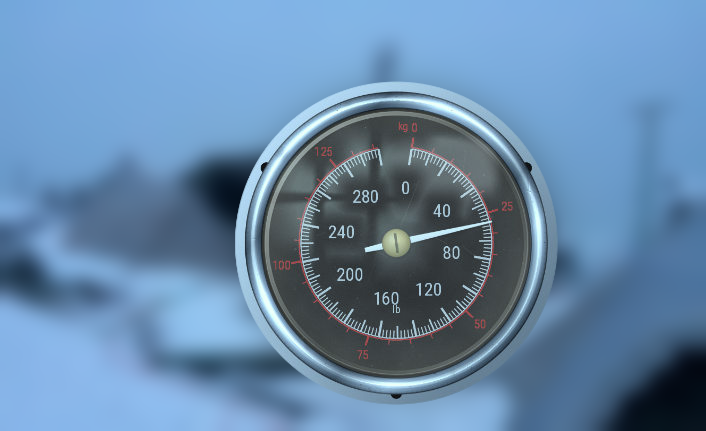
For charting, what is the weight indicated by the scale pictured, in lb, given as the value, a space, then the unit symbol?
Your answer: 60 lb
